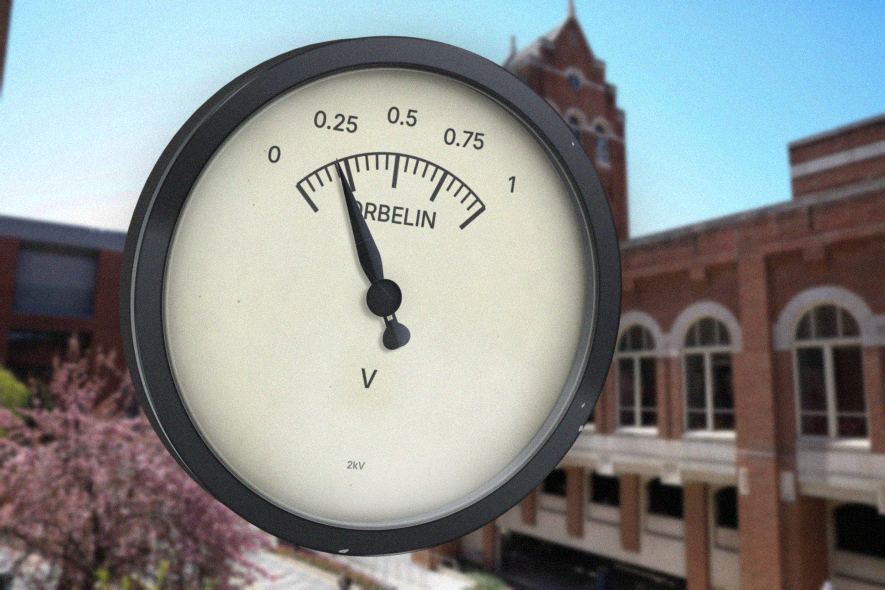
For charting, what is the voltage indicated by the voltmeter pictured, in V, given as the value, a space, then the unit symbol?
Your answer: 0.2 V
